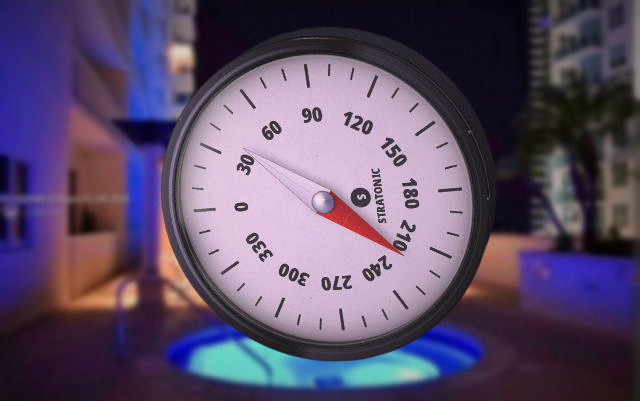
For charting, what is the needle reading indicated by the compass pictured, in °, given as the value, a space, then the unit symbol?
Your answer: 220 °
